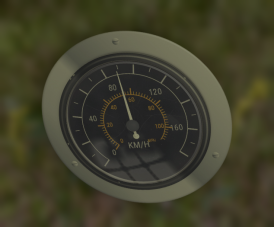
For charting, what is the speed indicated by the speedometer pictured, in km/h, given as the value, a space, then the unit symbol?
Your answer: 90 km/h
